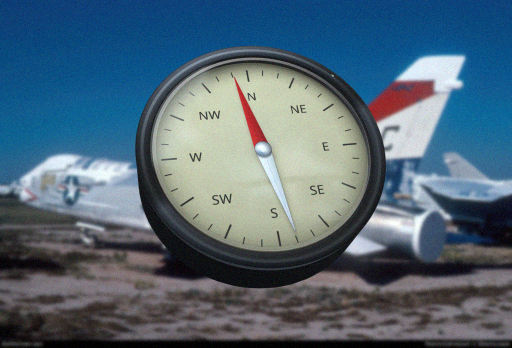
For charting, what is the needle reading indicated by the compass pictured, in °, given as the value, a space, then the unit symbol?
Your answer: 350 °
